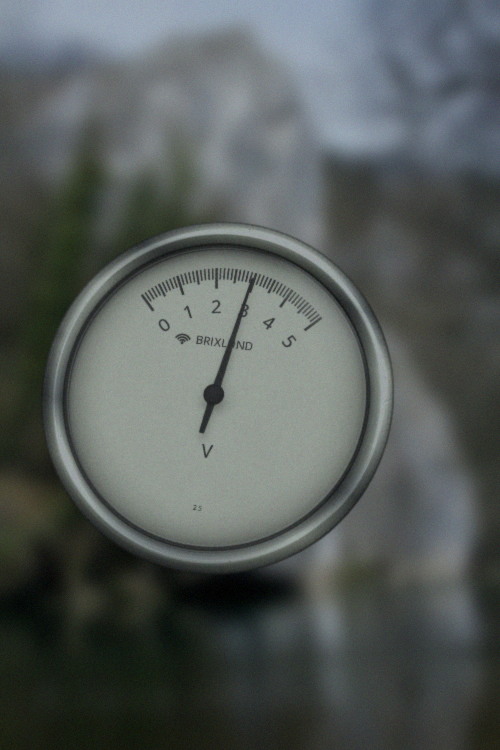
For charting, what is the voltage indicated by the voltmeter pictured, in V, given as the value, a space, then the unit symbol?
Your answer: 3 V
